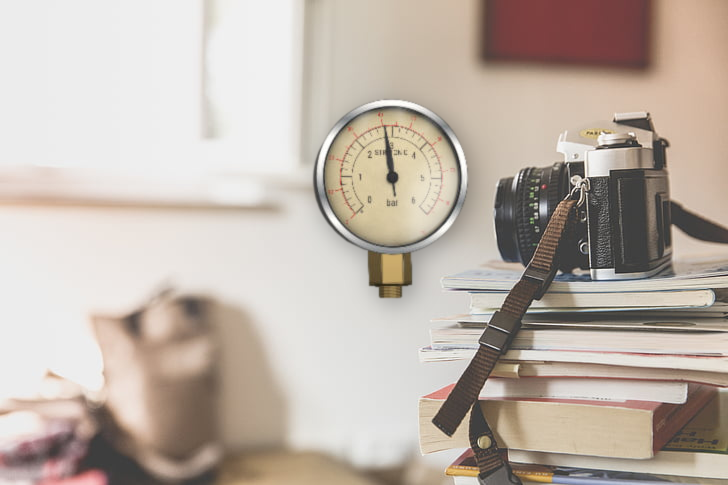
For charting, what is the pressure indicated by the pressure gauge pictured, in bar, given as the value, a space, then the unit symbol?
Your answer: 2.8 bar
